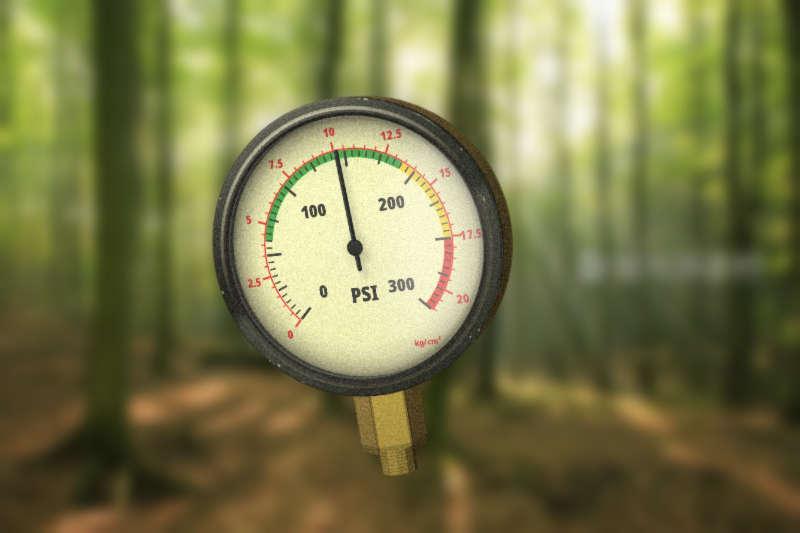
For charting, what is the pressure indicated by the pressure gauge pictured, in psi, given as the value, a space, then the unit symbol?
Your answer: 145 psi
